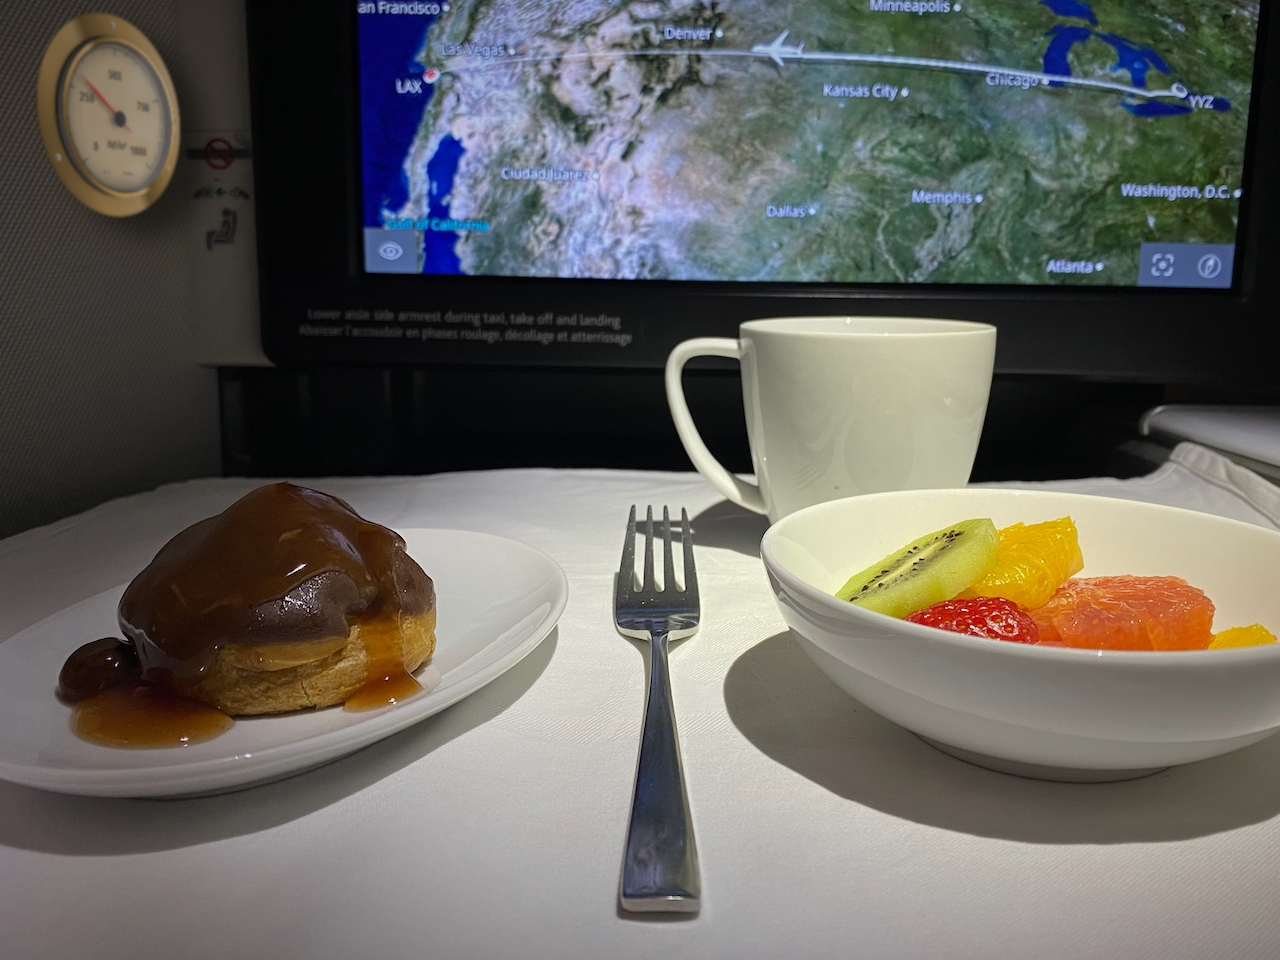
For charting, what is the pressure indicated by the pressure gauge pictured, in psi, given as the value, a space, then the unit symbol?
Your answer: 300 psi
